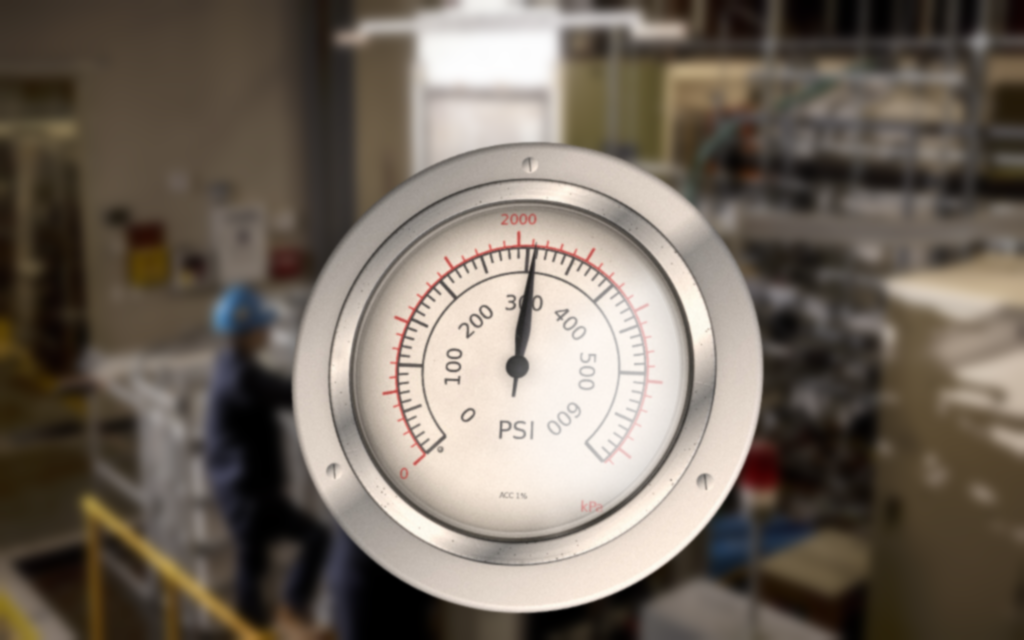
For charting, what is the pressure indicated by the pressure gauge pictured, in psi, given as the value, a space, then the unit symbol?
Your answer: 310 psi
